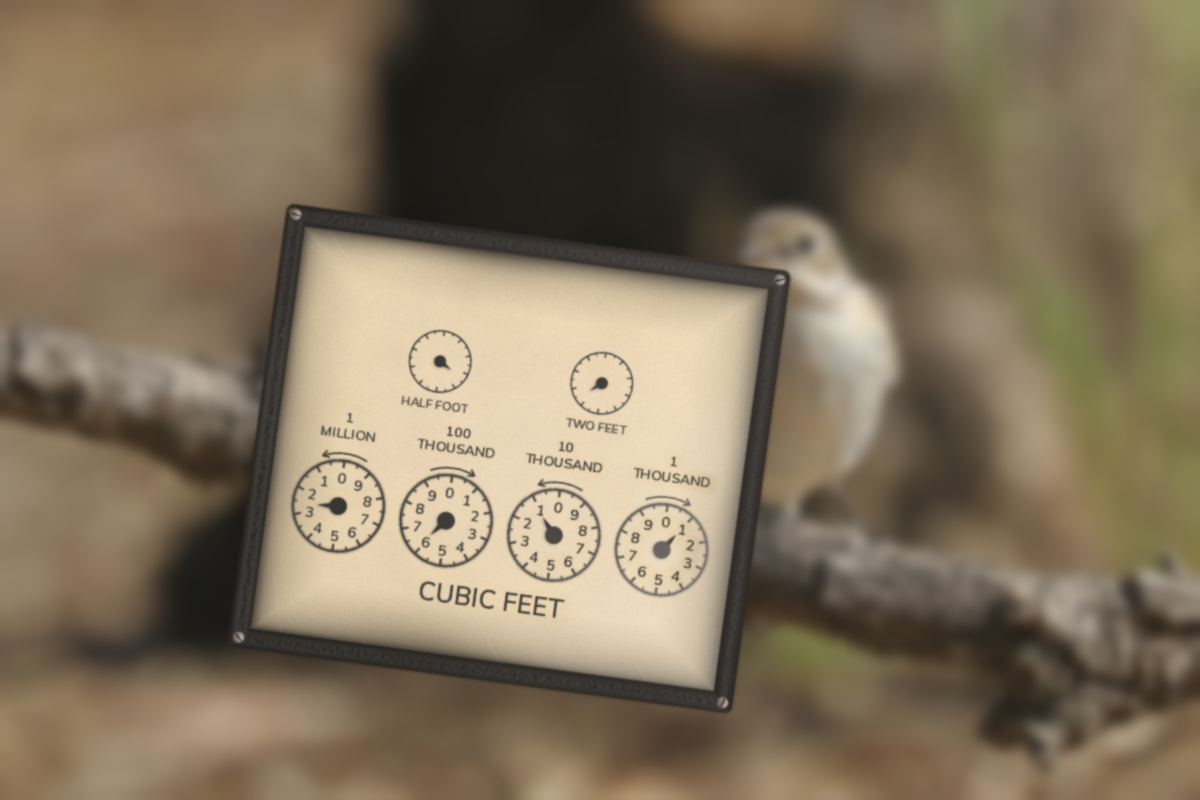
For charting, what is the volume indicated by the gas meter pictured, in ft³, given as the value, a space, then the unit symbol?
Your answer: 261100 ft³
